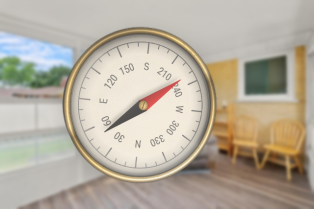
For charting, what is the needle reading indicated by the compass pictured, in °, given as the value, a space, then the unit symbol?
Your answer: 230 °
